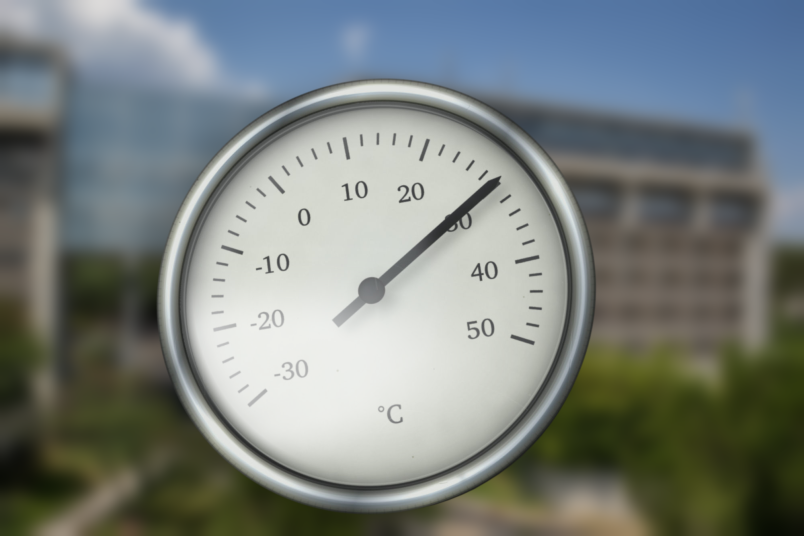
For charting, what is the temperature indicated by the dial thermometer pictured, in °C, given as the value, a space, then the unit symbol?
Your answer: 30 °C
